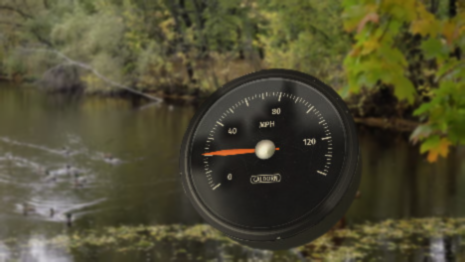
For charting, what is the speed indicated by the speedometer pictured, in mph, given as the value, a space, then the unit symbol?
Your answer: 20 mph
